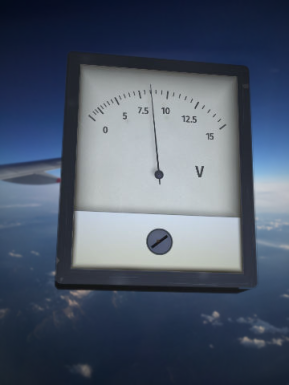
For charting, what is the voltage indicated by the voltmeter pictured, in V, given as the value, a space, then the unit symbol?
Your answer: 8.5 V
